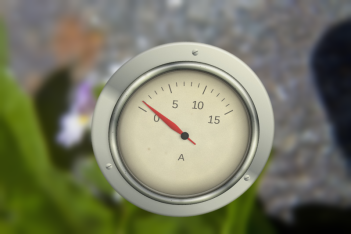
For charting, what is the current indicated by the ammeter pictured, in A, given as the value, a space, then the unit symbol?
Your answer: 1 A
